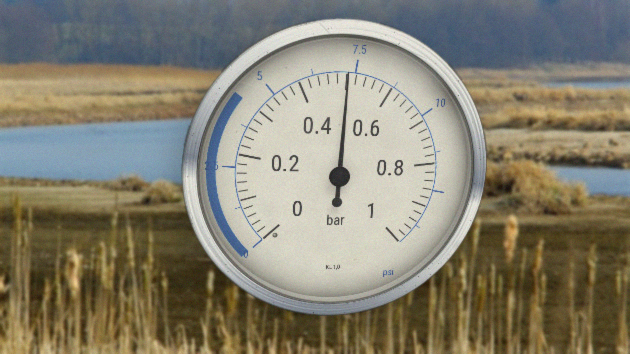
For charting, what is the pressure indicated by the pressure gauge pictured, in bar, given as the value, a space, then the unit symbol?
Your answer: 0.5 bar
